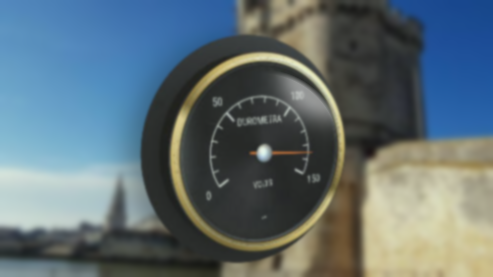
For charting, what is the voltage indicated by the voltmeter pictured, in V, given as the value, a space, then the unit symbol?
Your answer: 135 V
